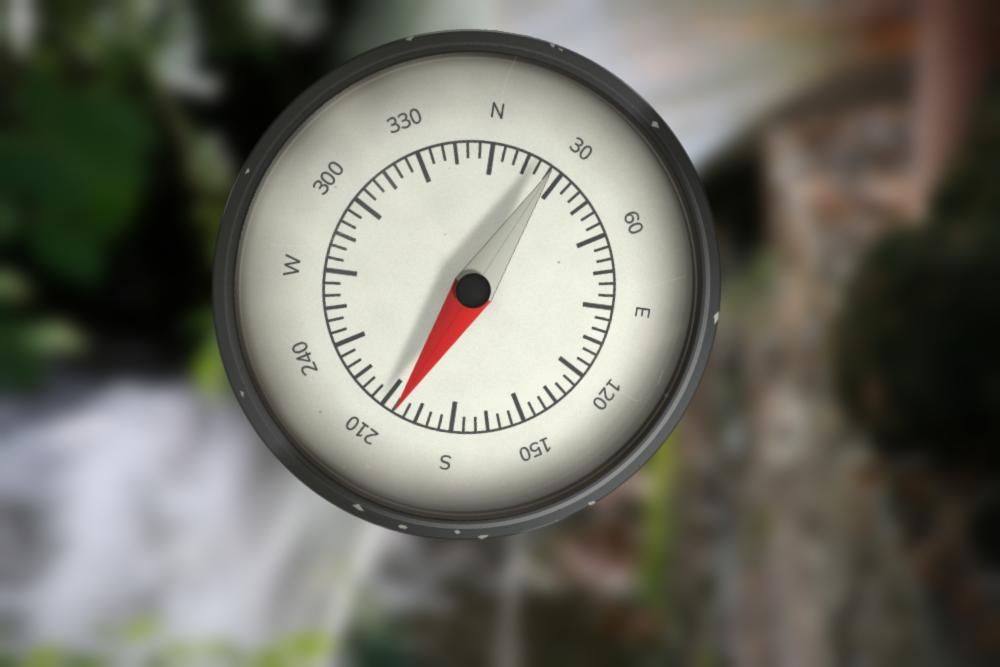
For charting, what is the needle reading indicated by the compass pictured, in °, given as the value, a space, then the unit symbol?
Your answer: 205 °
